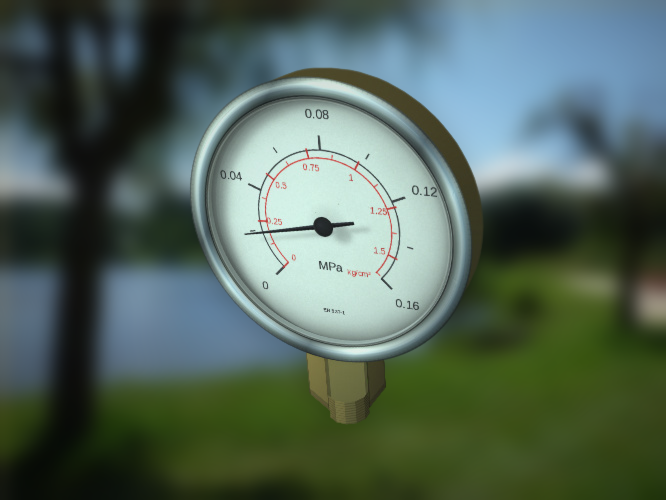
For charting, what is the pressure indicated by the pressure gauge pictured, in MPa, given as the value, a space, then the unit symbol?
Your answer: 0.02 MPa
